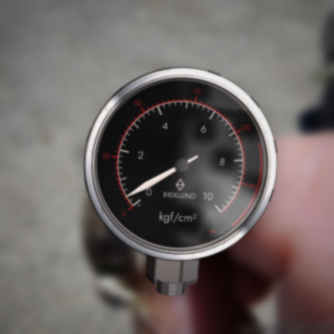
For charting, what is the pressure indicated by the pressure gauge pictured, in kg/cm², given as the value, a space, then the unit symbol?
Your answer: 0.4 kg/cm²
